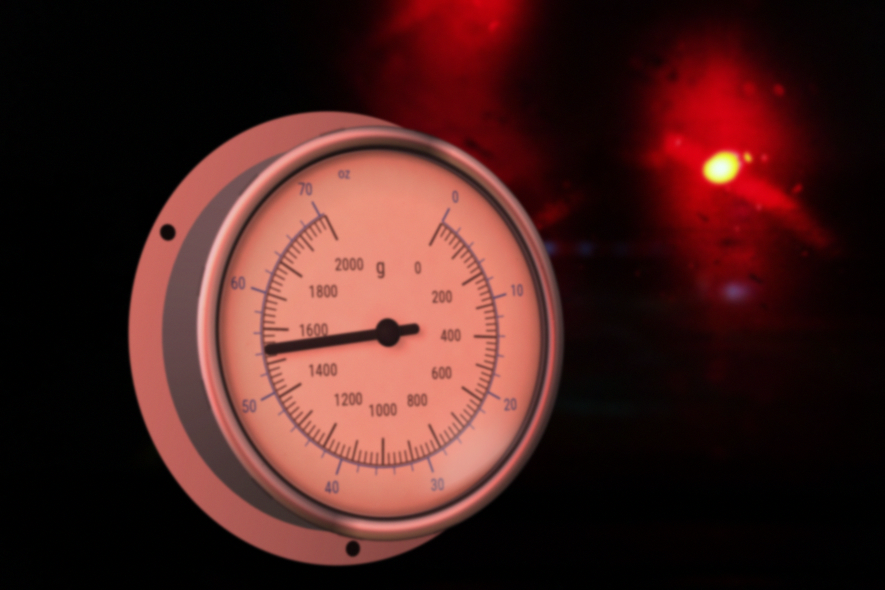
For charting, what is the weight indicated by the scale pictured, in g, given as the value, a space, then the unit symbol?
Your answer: 1540 g
